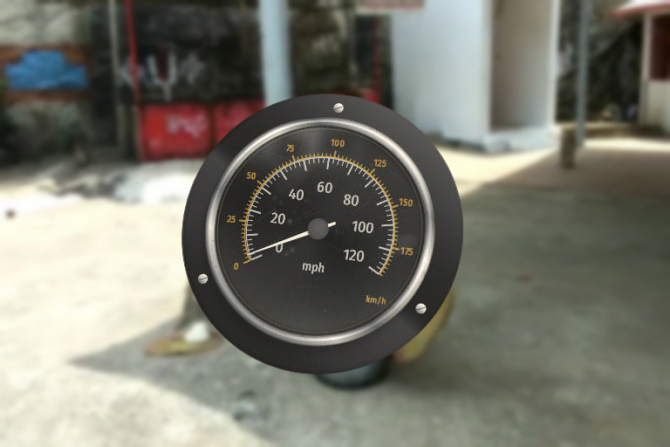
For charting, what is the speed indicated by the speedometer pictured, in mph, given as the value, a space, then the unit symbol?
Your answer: 2 mph
